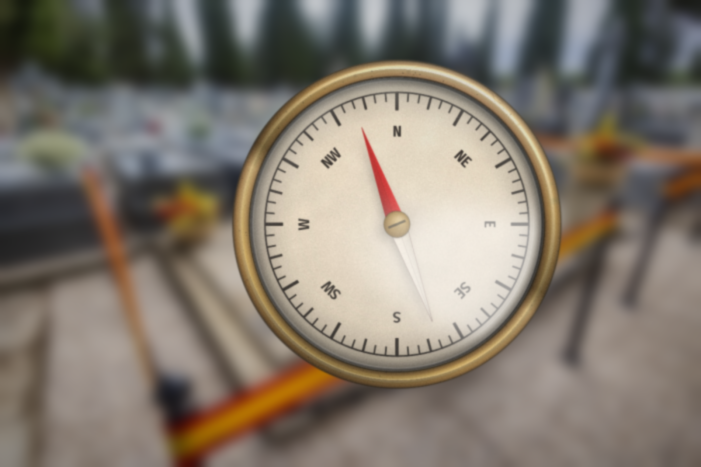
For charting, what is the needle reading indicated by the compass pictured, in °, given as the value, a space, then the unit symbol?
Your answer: 340 °
